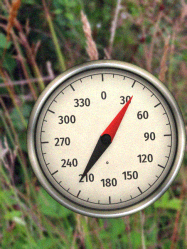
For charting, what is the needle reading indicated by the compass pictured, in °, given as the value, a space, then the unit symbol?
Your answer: 35 °
